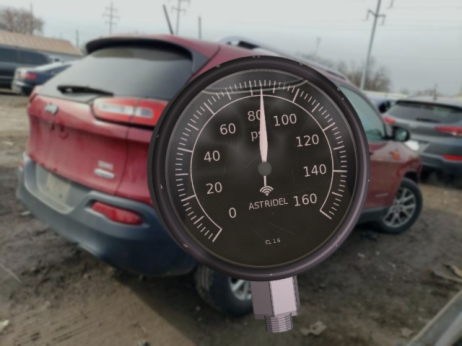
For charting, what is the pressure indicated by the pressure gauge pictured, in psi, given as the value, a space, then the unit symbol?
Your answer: 84 psi
